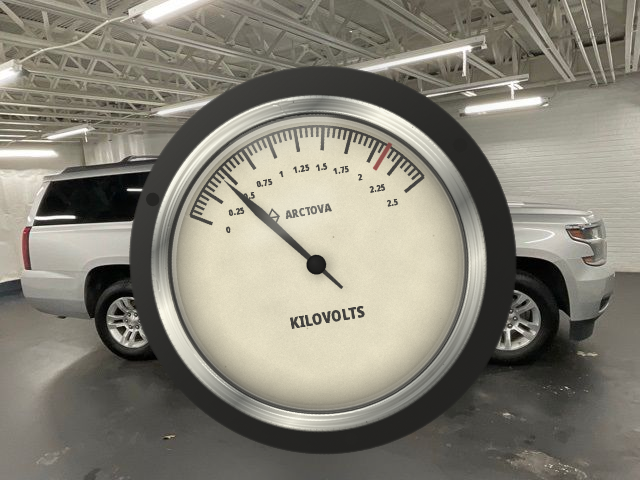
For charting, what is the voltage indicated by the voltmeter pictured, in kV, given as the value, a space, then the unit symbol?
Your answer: 0.45 kV
